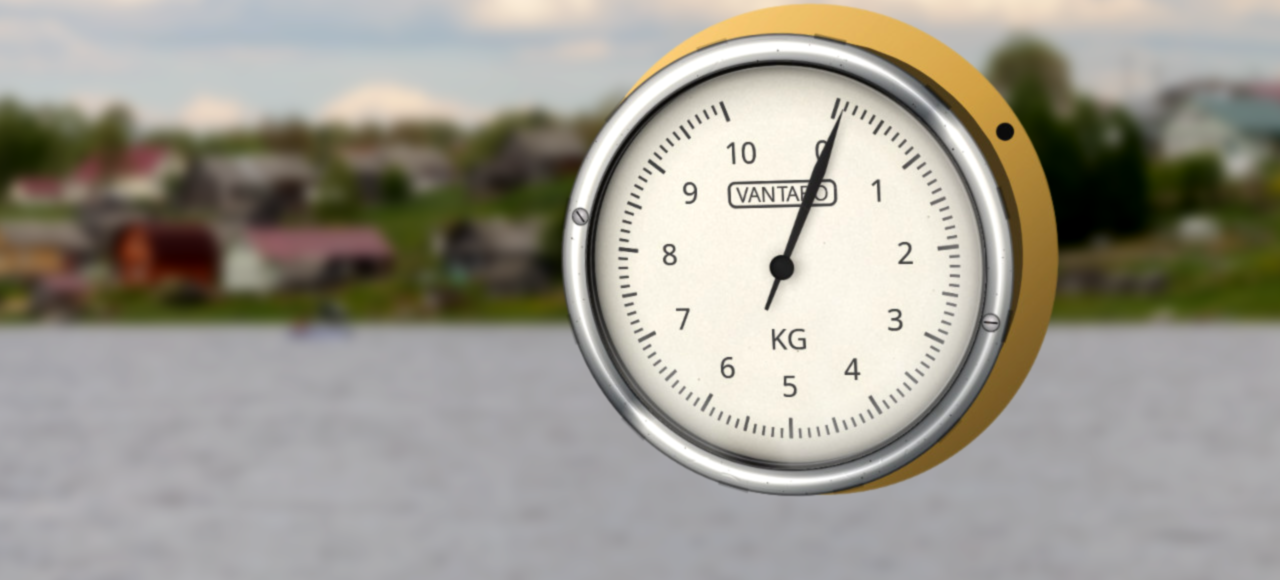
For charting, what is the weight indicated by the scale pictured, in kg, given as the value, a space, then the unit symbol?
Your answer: 0.1 kg
